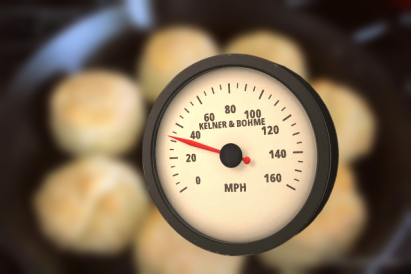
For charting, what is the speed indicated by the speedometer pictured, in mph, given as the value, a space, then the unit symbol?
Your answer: 32.5 mph
